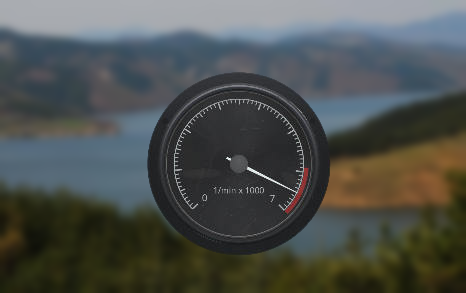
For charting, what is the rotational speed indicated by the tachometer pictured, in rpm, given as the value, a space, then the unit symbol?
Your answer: 6500 rpm
